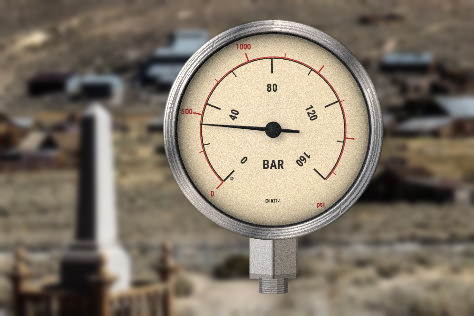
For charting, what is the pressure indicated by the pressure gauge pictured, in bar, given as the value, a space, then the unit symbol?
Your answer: 30 bar
